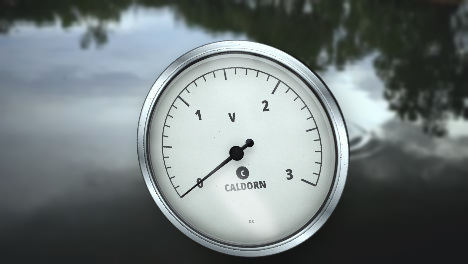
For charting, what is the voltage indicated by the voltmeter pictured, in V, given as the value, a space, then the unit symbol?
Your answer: 0 V
